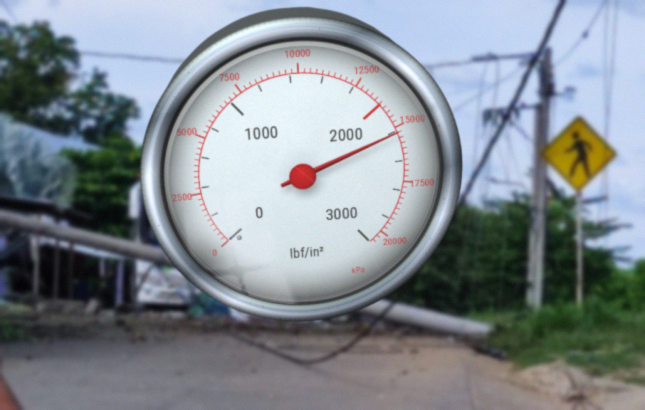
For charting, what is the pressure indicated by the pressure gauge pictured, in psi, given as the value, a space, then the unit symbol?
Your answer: 2200 psi
